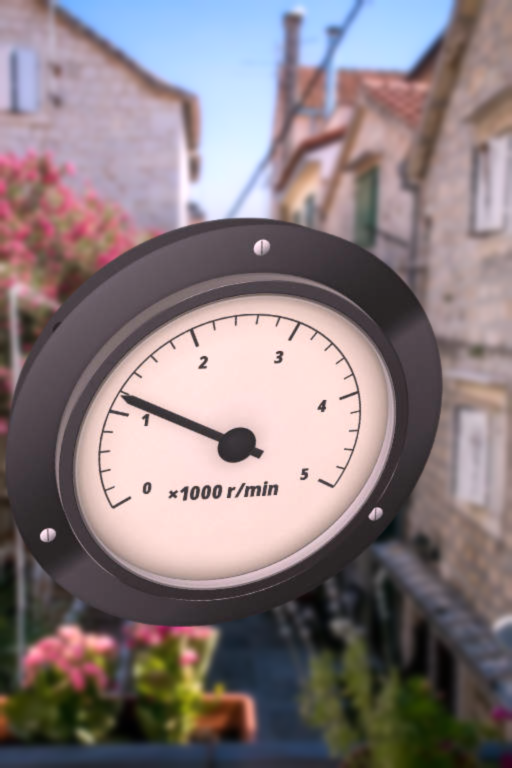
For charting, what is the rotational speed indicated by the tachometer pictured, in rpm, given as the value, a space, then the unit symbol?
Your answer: 1200 rpm
